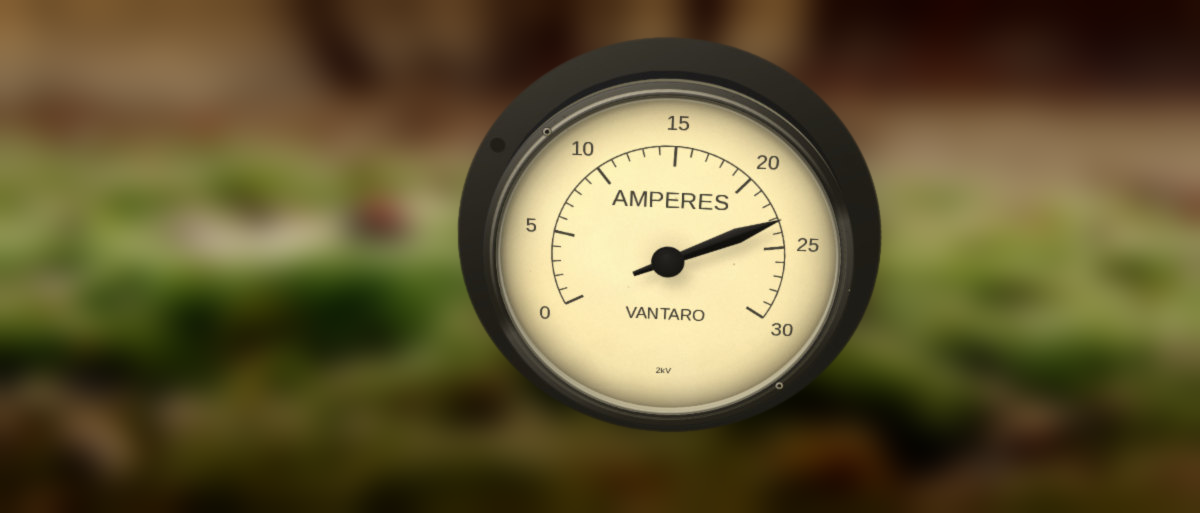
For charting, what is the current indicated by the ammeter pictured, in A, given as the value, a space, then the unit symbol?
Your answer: 23 A
